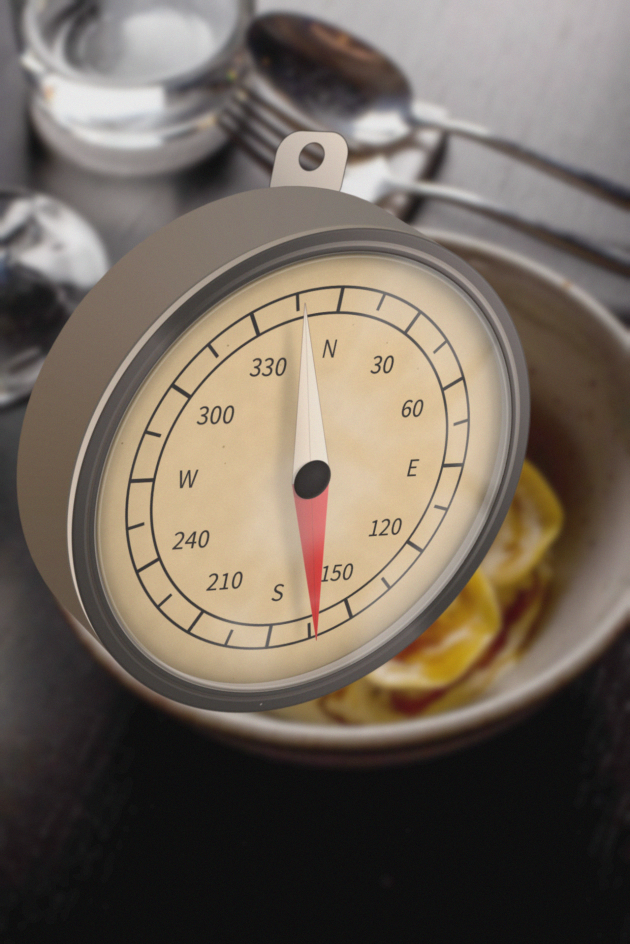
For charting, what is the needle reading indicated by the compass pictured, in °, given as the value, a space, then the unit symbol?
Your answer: 165 °
